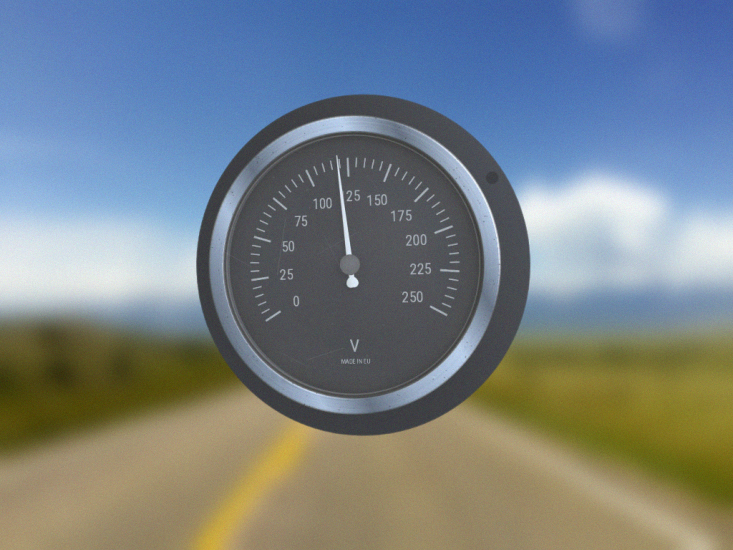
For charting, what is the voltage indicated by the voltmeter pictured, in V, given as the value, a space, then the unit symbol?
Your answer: 120 V
